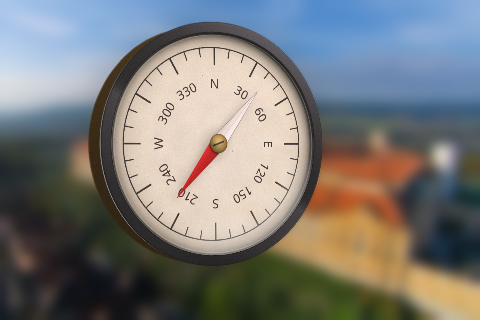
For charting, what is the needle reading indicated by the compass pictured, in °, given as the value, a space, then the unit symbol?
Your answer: 220 °
